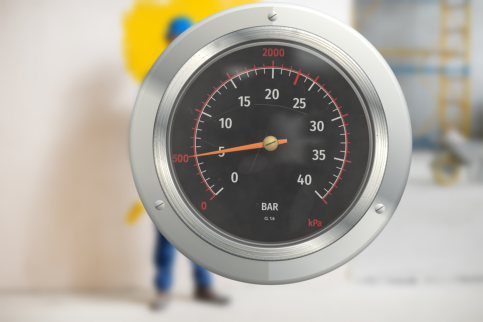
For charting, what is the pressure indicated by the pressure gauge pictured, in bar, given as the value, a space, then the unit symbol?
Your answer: 5 bar
